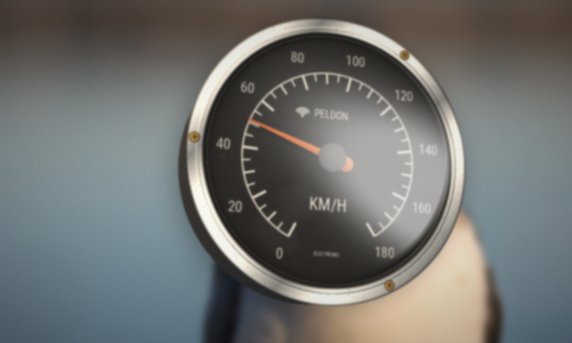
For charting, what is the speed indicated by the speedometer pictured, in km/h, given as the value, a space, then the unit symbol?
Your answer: 50 km/h
